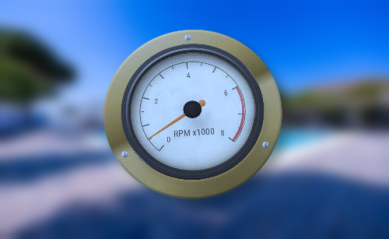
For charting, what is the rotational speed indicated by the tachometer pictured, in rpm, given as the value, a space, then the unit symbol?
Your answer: 500 rpm
